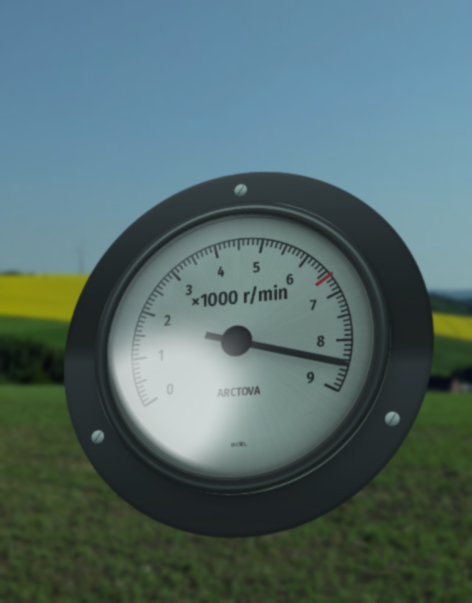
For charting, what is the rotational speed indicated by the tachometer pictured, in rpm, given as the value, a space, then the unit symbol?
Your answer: 8500 rpm
